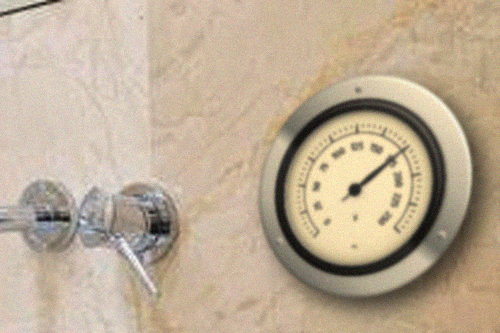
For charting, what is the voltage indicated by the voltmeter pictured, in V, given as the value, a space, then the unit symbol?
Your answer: 175 V
